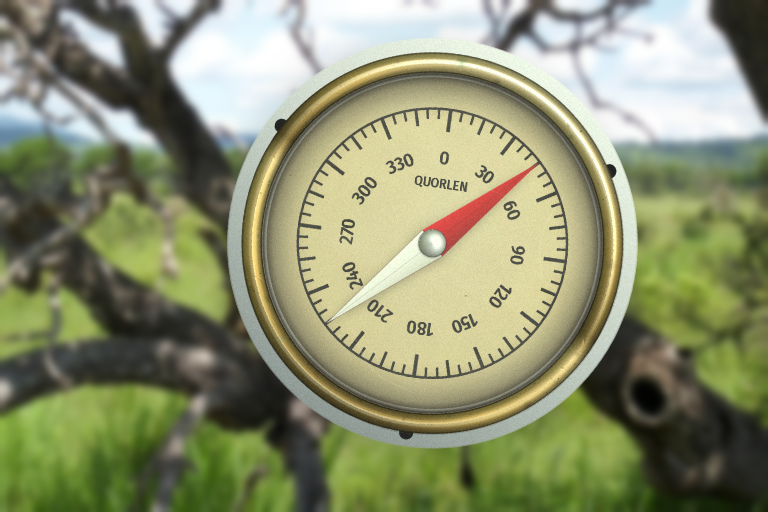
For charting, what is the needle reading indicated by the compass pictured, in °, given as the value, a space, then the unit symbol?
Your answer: 45 °
